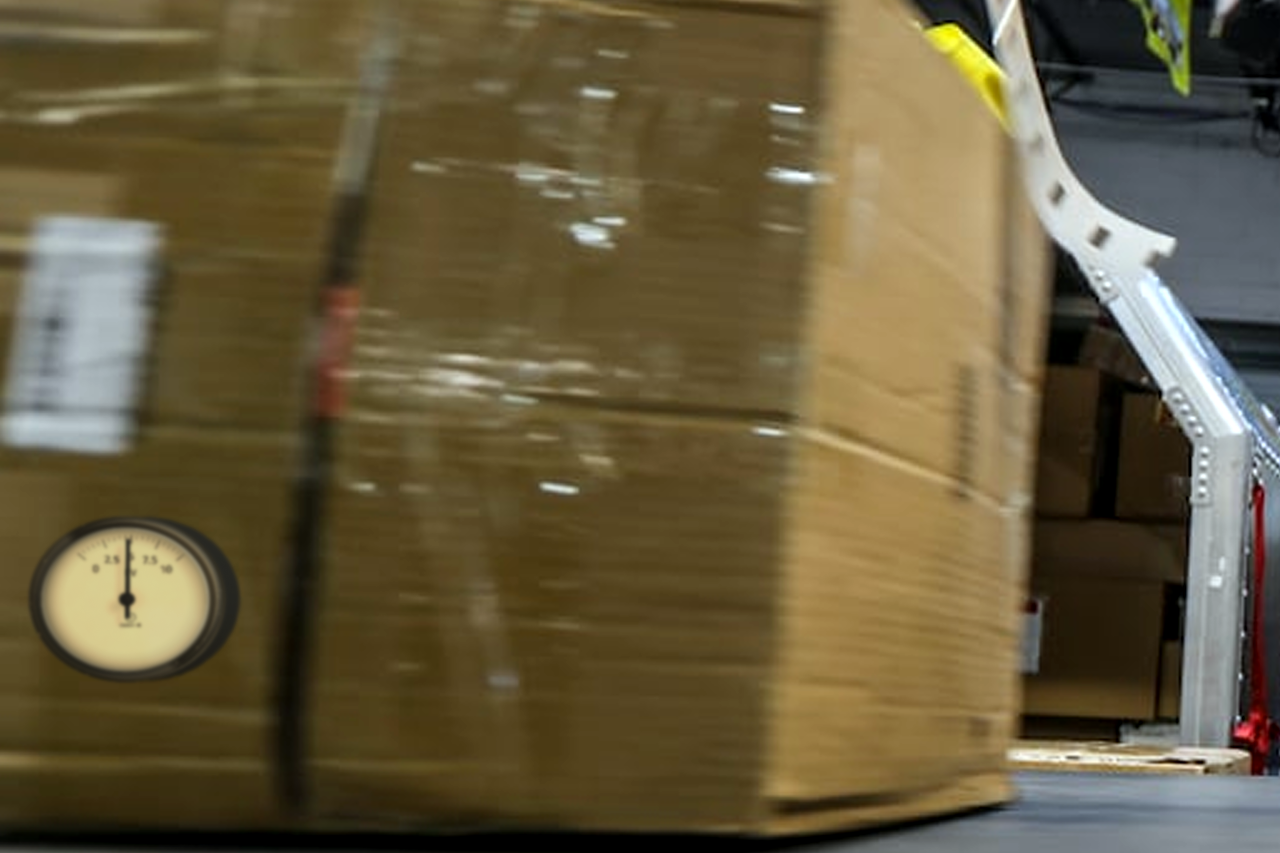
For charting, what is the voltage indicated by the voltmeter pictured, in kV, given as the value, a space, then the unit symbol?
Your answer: 5 kV
